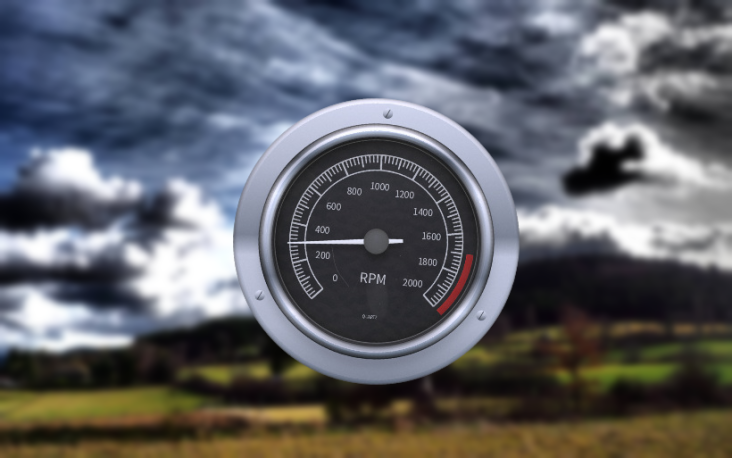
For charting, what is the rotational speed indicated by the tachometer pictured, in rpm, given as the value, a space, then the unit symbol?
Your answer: 300 rpm
